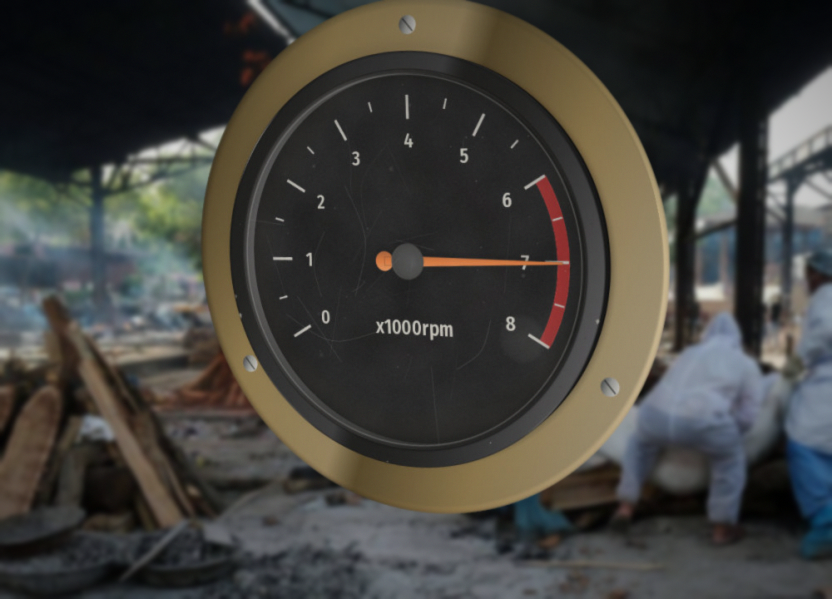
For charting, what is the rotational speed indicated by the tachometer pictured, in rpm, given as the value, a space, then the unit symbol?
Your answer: 7000 rpm
